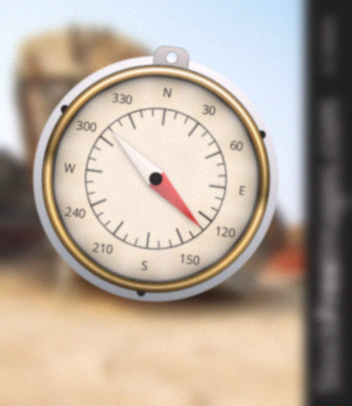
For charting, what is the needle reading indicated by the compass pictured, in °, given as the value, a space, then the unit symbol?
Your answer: 130 °
